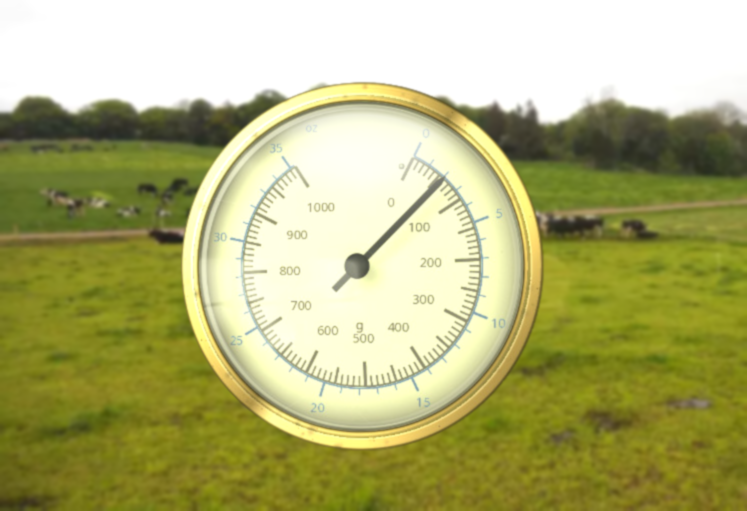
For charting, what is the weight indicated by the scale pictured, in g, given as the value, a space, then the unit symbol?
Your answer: 60 g
